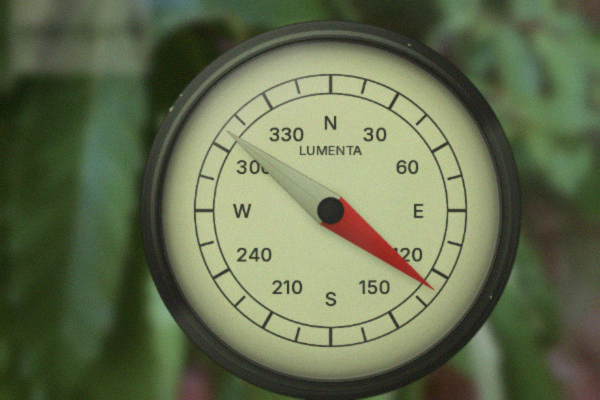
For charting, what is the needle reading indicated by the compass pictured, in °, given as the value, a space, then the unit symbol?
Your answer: 127.5 °
